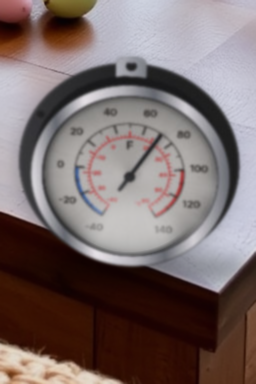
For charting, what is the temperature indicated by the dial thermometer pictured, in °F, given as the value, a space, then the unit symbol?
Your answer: 70 °F
